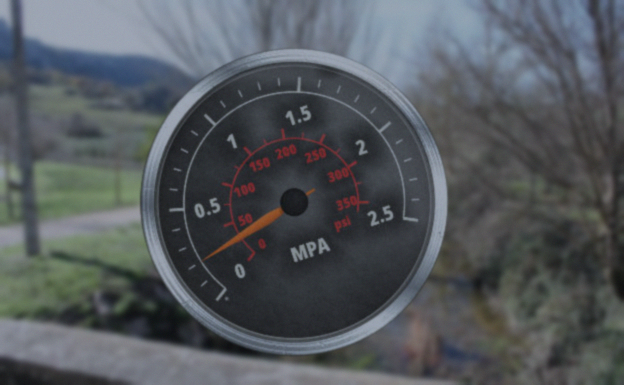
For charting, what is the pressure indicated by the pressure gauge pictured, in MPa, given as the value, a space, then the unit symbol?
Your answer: 0.2 MPa
